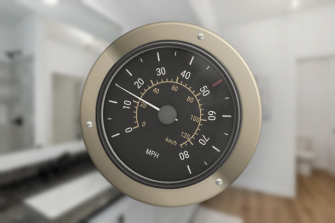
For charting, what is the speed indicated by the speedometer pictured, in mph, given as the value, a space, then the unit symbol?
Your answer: 15 mph
